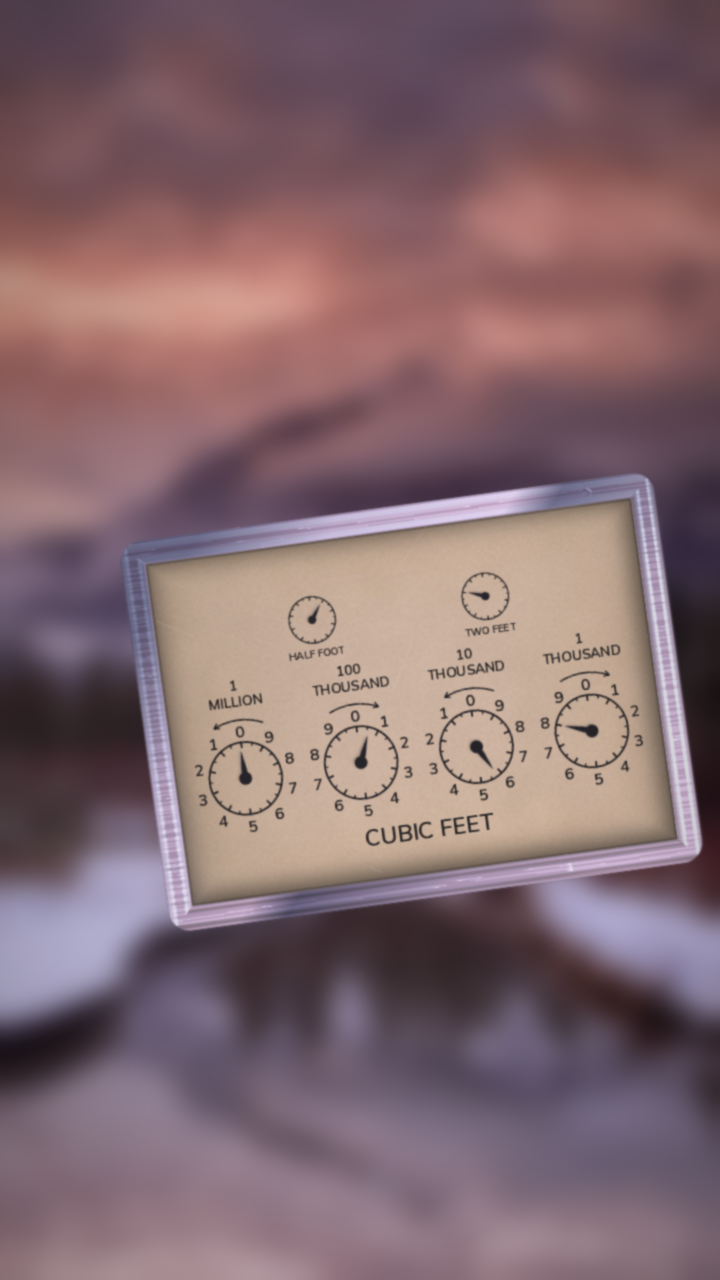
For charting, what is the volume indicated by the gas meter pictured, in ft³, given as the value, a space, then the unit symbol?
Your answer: 5800 ft³
